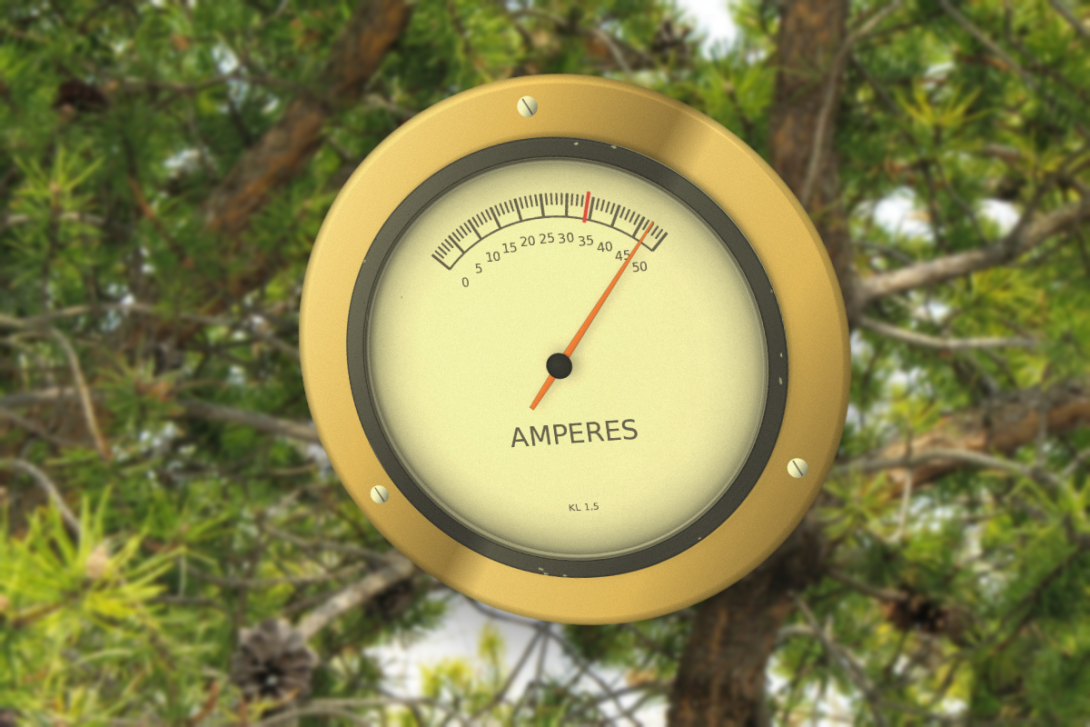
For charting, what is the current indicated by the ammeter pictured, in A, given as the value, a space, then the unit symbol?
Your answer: 47 A
